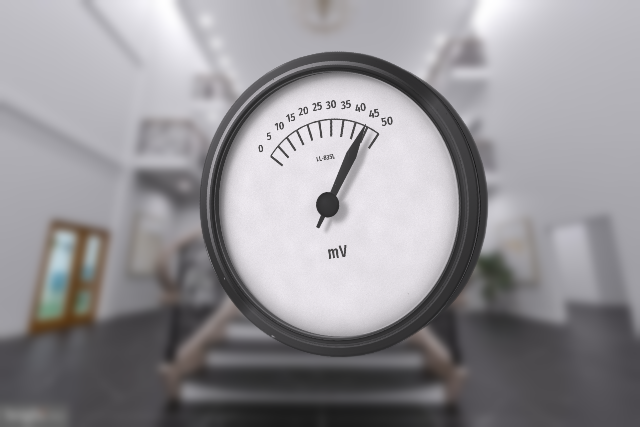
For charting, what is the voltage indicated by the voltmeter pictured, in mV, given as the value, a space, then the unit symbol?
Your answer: 45 mV
